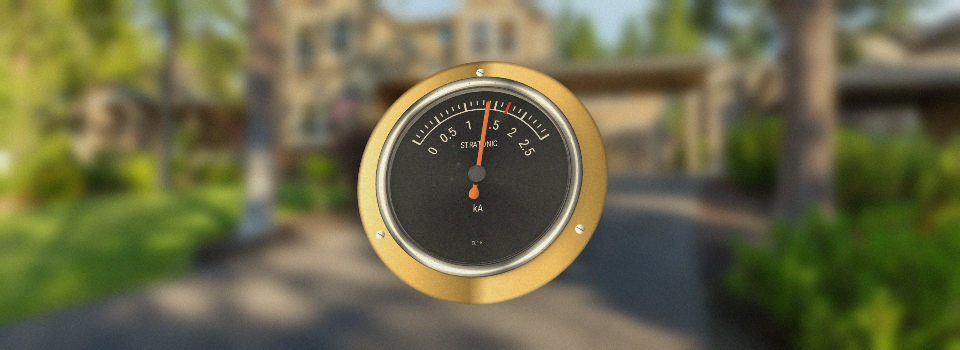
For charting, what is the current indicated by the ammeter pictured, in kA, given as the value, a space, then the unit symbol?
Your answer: 1.4 kA
